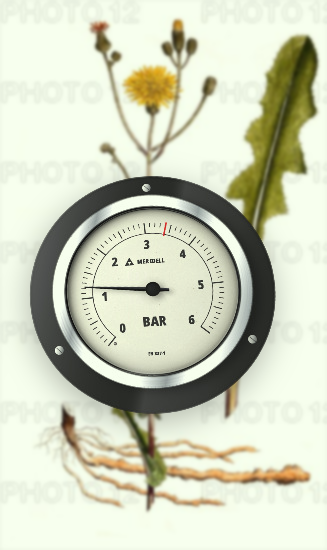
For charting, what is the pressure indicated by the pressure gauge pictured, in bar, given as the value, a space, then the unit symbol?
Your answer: 1.2 bar
